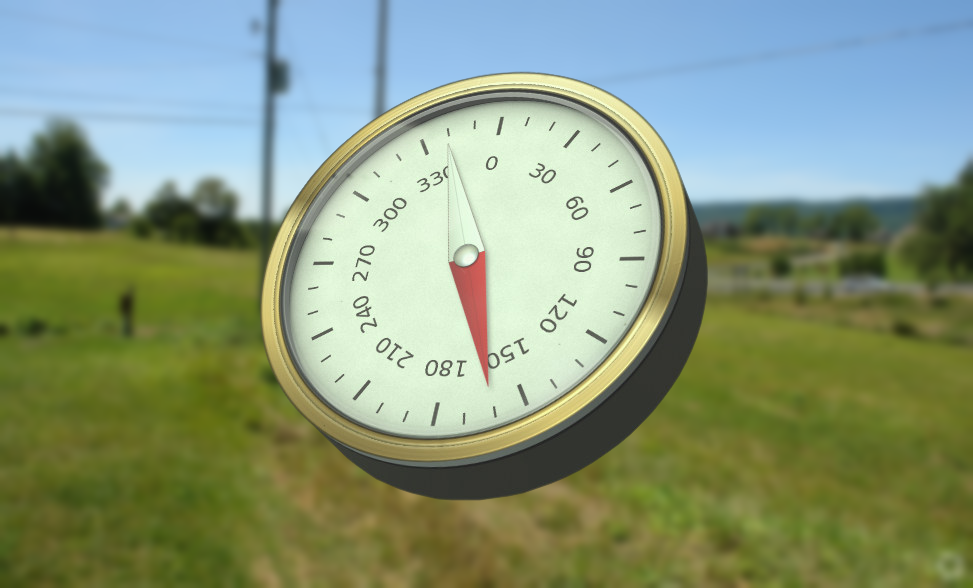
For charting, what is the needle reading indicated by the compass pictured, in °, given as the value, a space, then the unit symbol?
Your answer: 160 °
